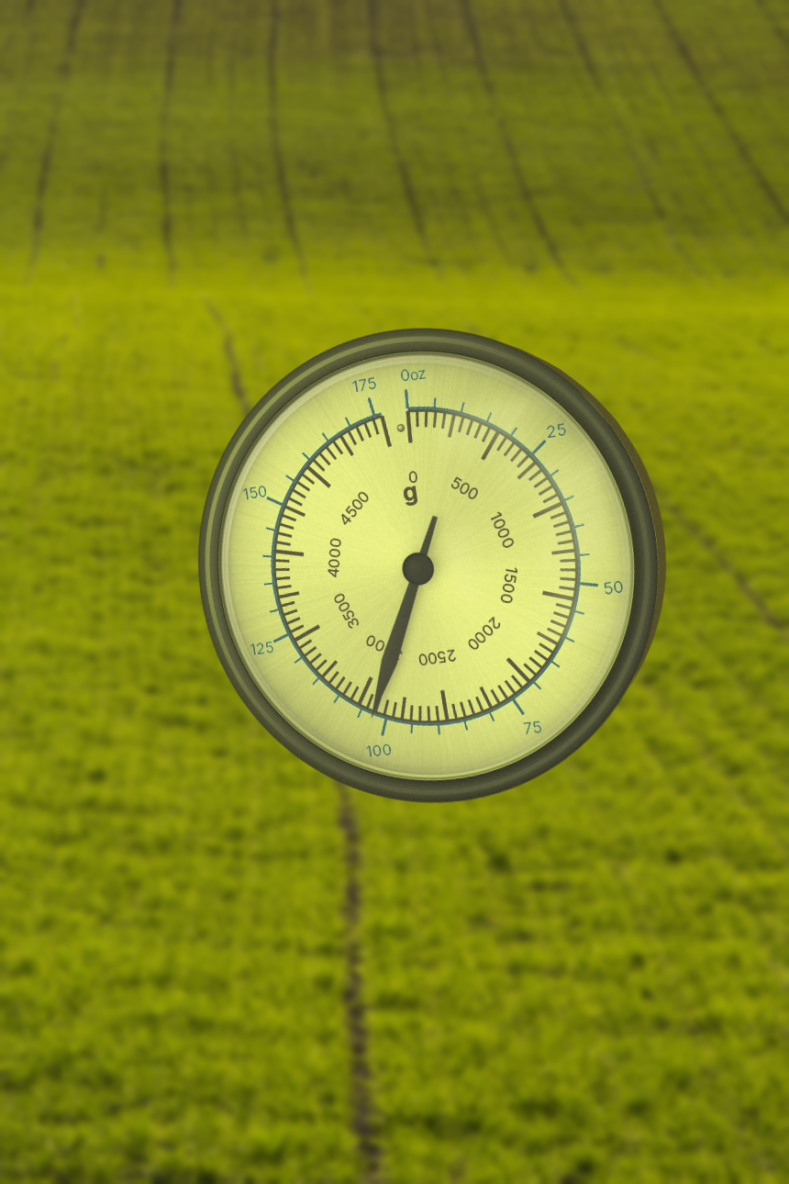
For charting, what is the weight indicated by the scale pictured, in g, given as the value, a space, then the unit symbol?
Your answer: 2900 g
